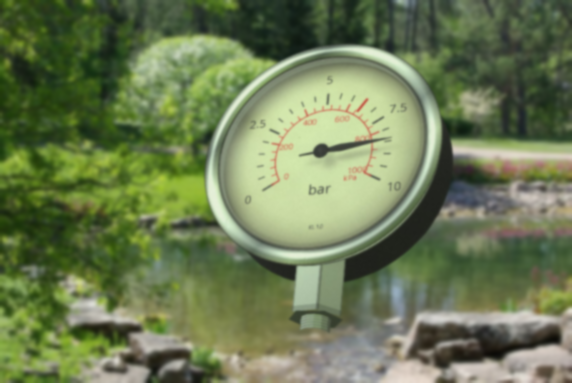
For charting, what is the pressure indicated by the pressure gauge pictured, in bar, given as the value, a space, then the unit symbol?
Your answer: 8.5 bar
